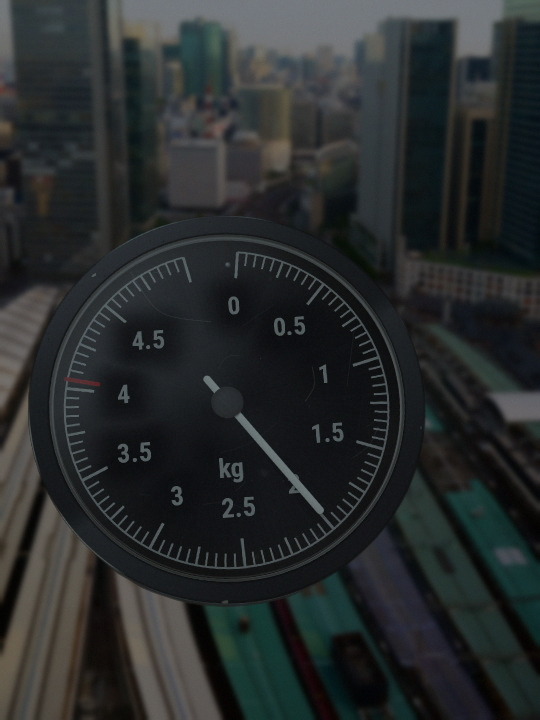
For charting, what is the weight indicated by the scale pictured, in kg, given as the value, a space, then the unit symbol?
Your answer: 2 kg
